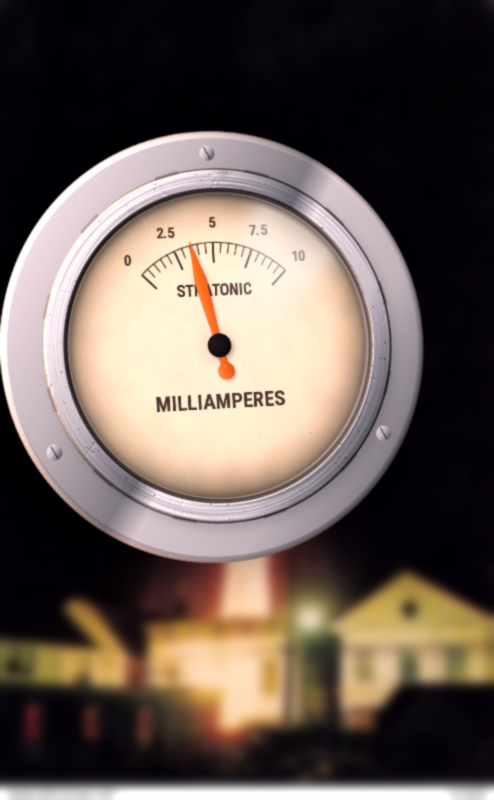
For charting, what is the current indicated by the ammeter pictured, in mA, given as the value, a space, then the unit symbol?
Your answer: 3.5 mA
